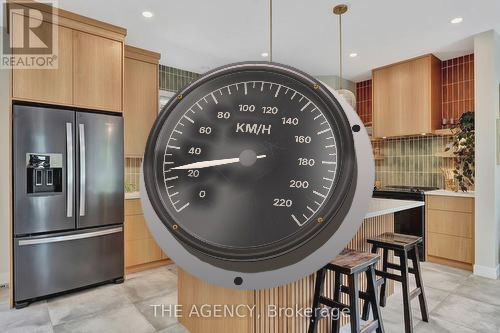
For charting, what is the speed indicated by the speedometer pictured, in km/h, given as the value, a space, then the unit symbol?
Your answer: 25 km/h
